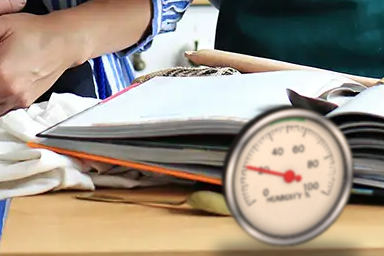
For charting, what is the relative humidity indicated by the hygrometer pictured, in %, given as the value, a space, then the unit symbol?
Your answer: 20 %
